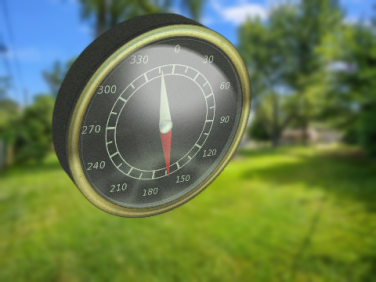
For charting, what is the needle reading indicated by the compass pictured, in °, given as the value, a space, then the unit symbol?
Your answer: 165 °
